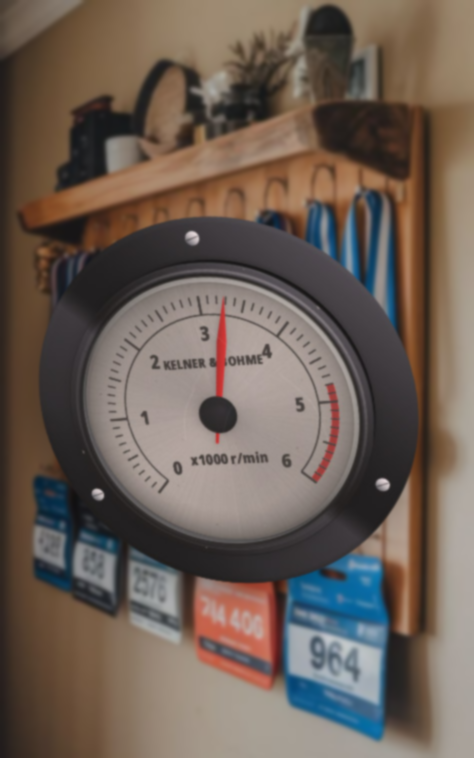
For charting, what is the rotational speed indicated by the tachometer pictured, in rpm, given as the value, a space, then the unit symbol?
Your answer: 3300 rpm
